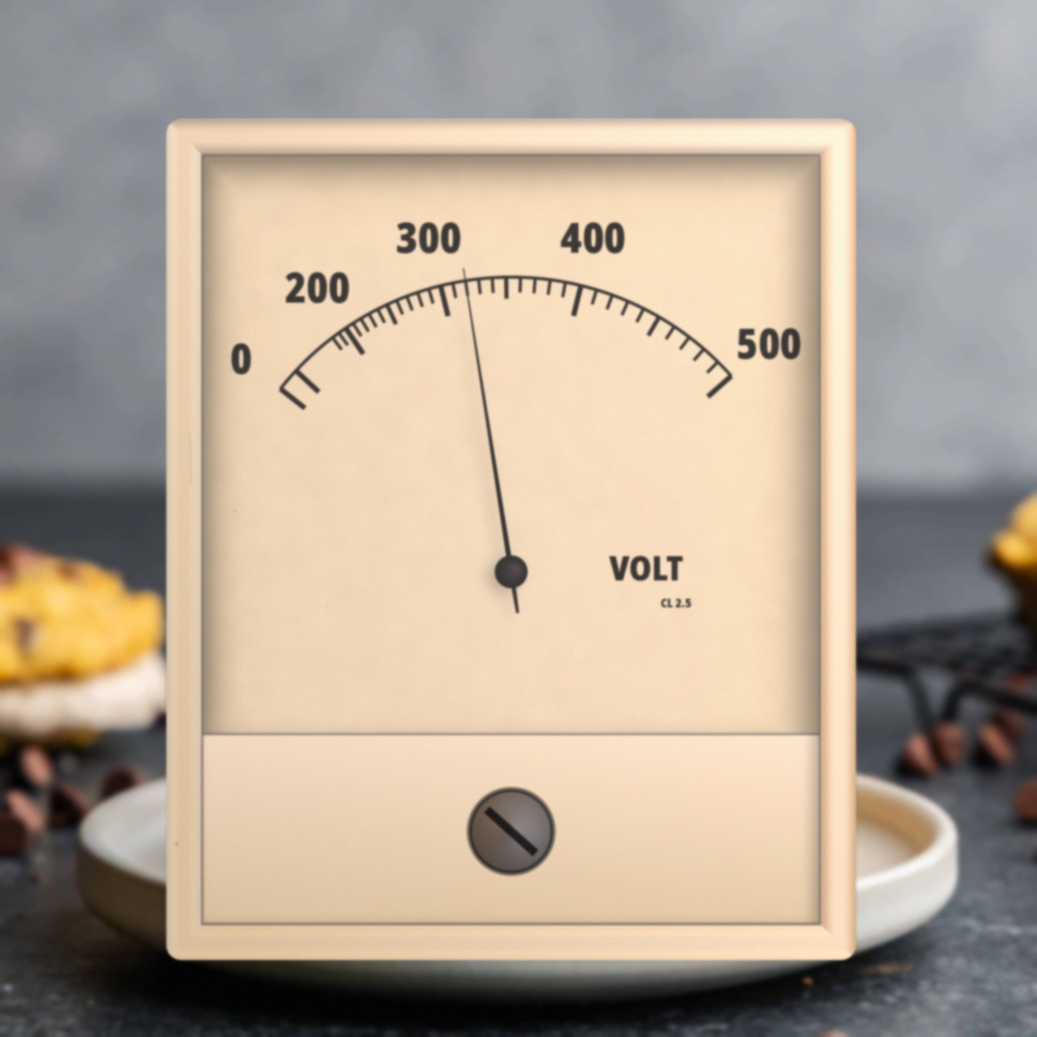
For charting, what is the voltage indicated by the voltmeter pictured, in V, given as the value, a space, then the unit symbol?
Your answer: 320 V
